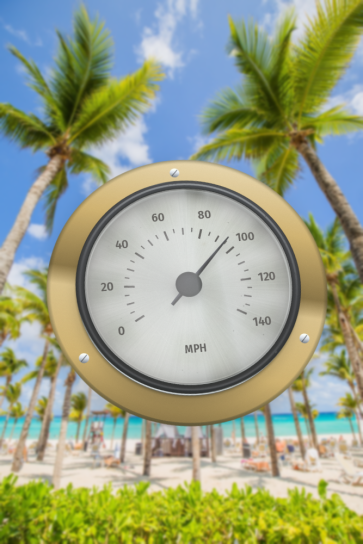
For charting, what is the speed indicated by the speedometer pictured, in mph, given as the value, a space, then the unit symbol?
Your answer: 95 mph
